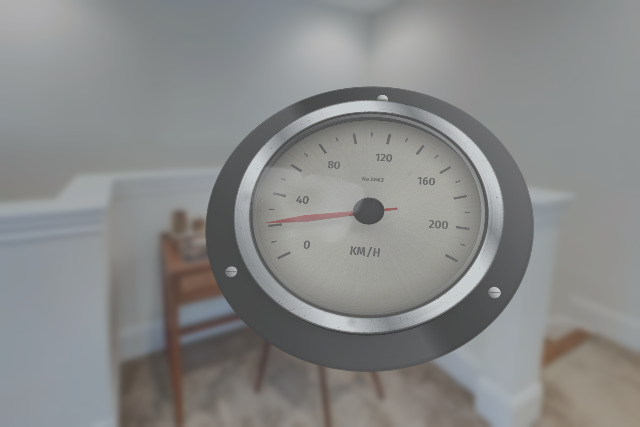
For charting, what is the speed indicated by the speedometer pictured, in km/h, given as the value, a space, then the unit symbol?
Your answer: 20 km/h
